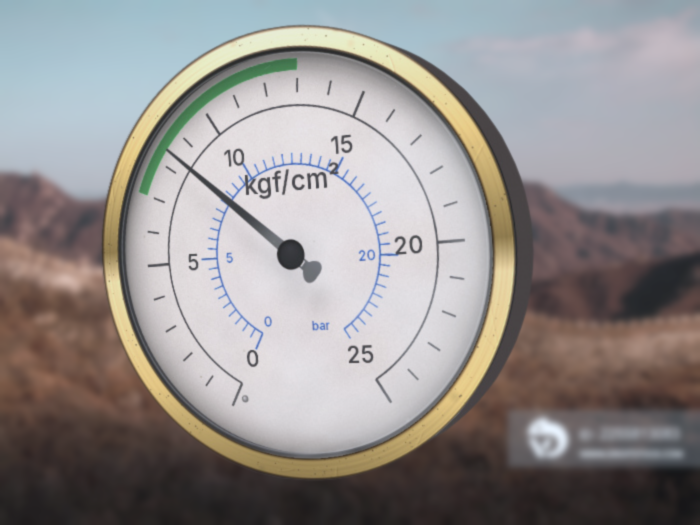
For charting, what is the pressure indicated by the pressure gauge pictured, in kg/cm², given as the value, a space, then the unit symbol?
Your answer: 8.5 kg/cm²
